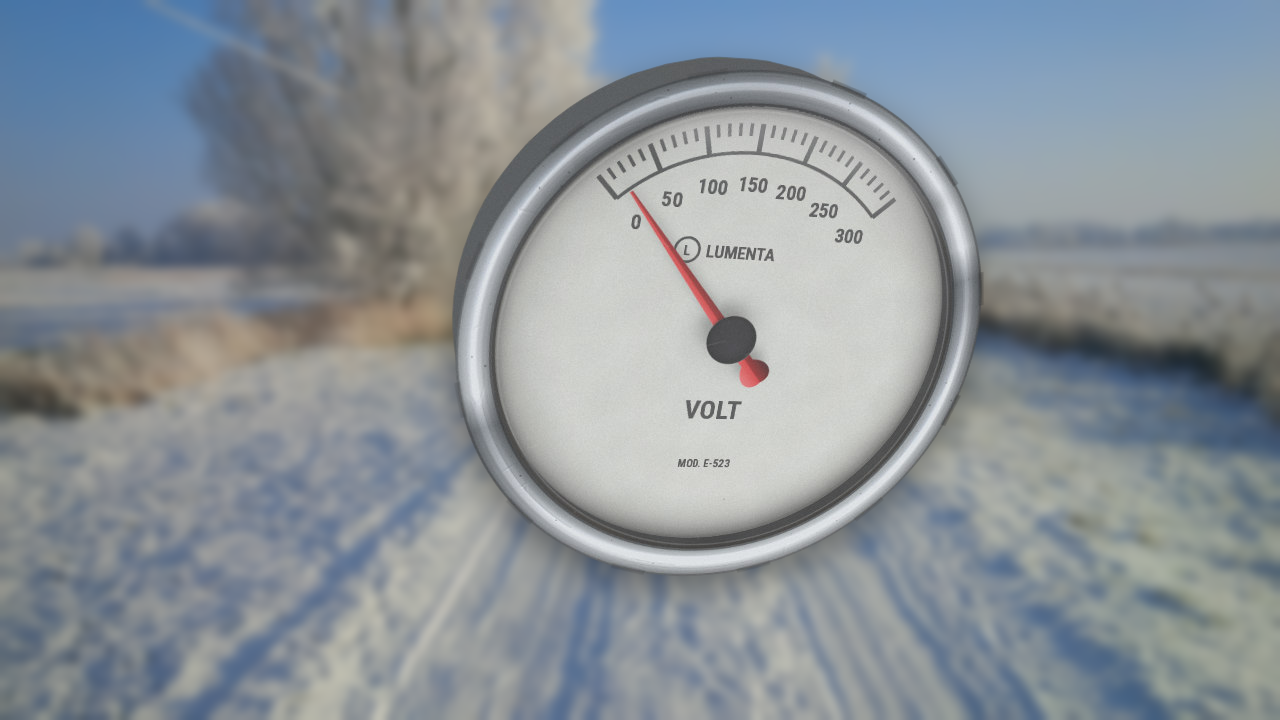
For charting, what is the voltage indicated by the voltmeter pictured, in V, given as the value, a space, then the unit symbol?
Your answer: 15 V
